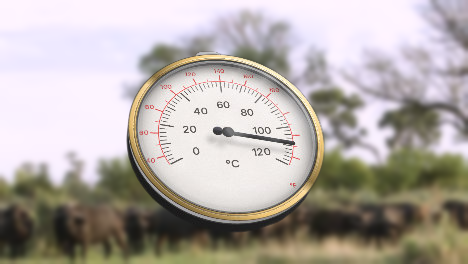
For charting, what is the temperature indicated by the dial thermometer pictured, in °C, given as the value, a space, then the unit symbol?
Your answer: 110 °C
